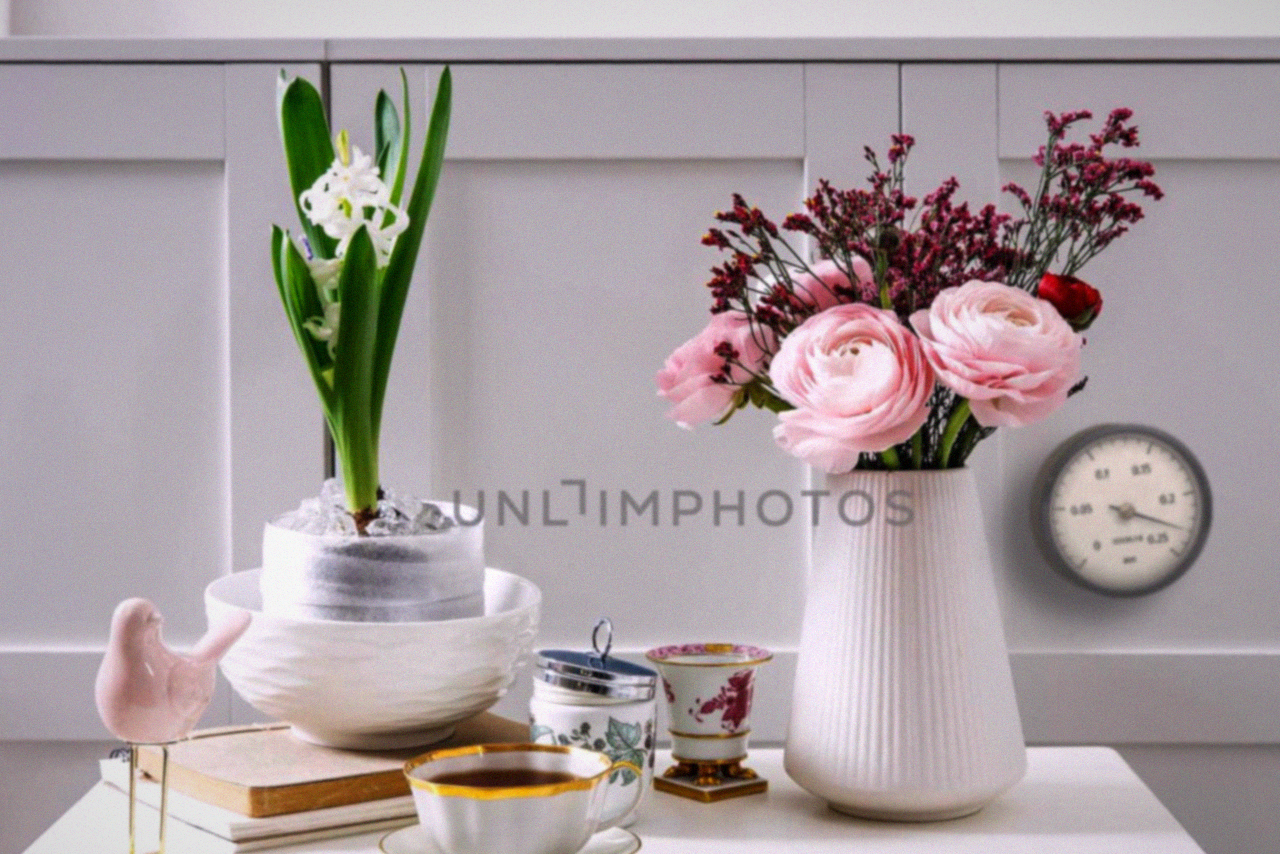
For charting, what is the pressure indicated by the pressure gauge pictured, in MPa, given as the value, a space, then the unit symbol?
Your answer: 0.23 MPa
